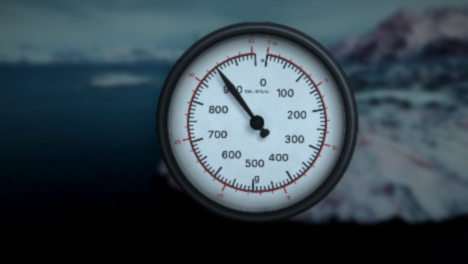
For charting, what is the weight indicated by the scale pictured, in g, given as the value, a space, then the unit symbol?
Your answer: 900 g
